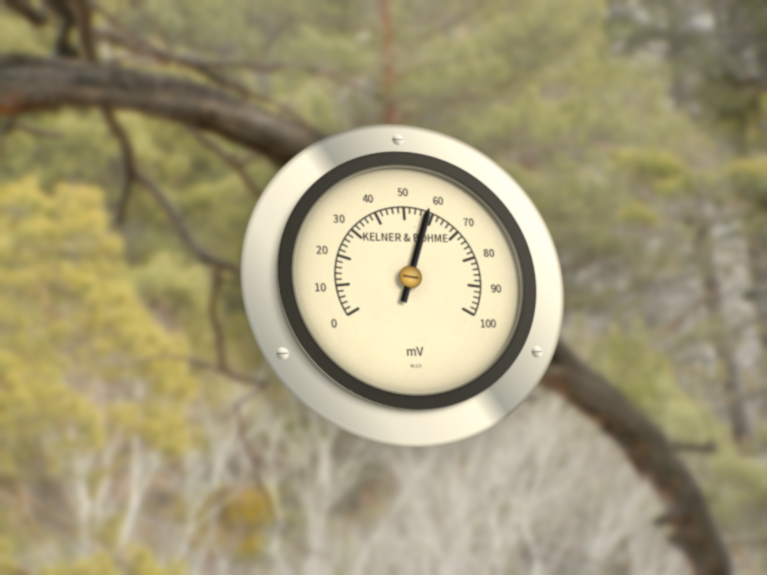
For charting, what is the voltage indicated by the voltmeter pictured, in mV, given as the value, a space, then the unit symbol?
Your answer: 58 mV
